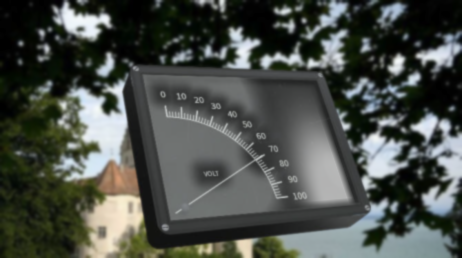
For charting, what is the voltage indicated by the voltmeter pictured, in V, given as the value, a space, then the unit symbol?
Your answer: 70 V
